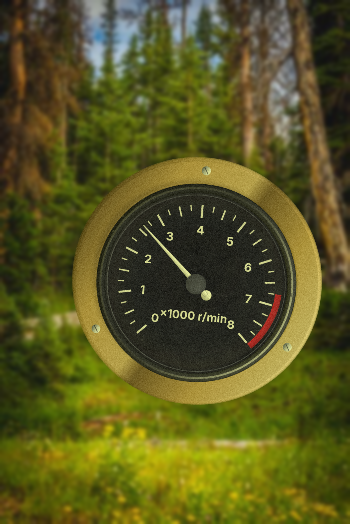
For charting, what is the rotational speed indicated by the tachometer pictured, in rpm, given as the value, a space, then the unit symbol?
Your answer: 2625 rpm
